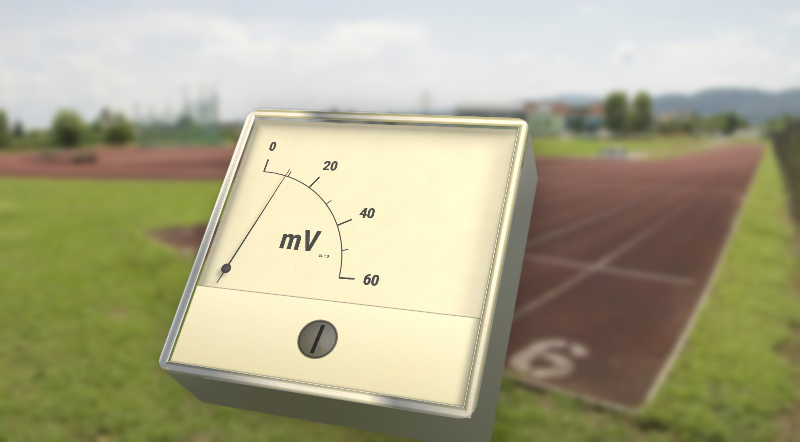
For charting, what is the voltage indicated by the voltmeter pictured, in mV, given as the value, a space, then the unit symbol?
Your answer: 10 mV
